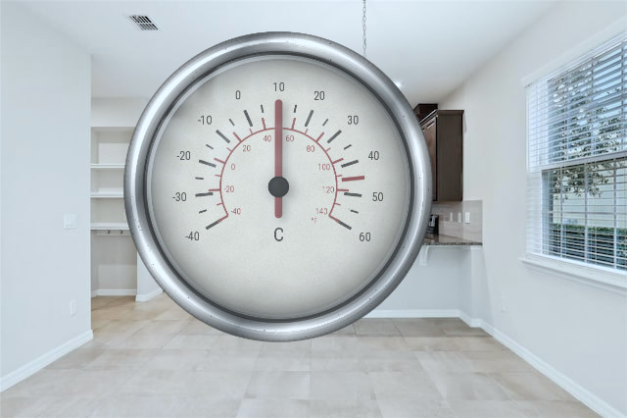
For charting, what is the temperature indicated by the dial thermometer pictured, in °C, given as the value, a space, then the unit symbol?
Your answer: 10 °C
